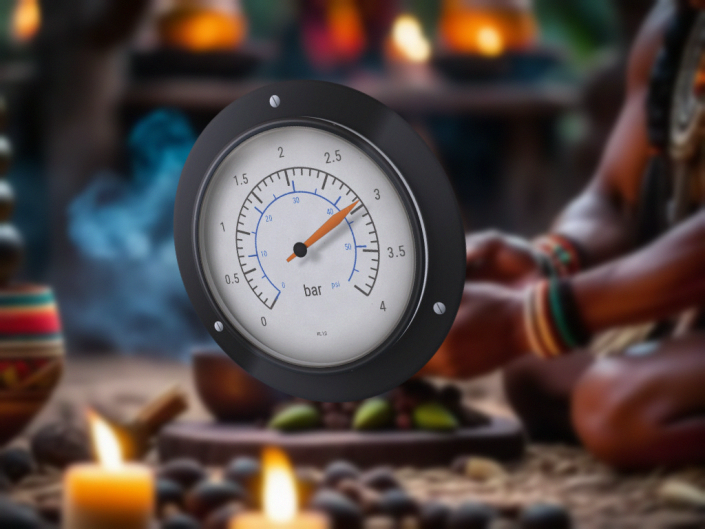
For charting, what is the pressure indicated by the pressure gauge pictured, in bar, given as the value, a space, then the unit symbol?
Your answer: 2.95 bar
